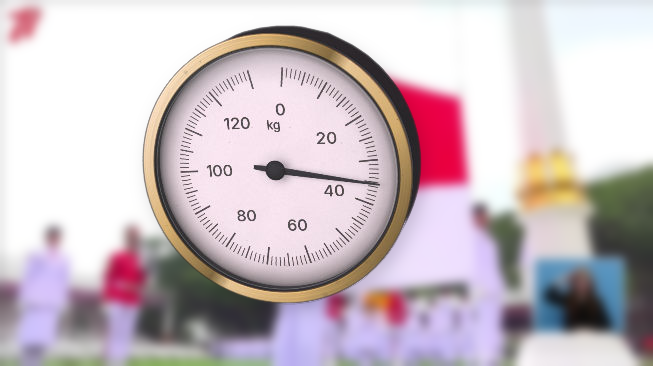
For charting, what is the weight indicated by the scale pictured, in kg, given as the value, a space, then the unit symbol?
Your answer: 35 kg
